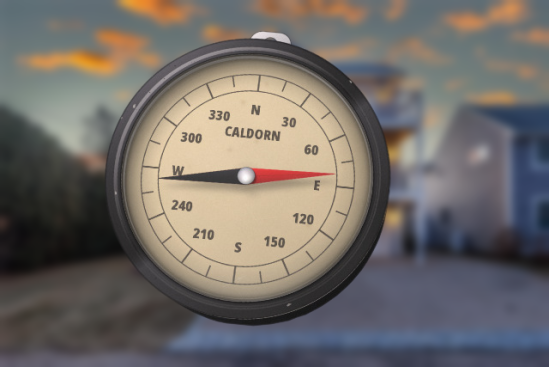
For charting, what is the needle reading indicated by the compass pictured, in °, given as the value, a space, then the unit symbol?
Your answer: 82.5 °
